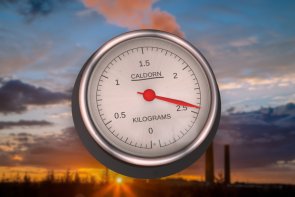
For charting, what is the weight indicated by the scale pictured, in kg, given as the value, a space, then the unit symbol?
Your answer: 2.45 kg
